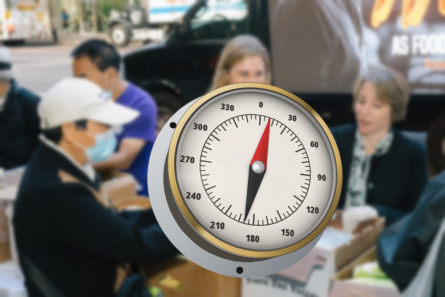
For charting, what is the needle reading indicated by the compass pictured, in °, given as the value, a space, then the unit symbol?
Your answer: 10 °
